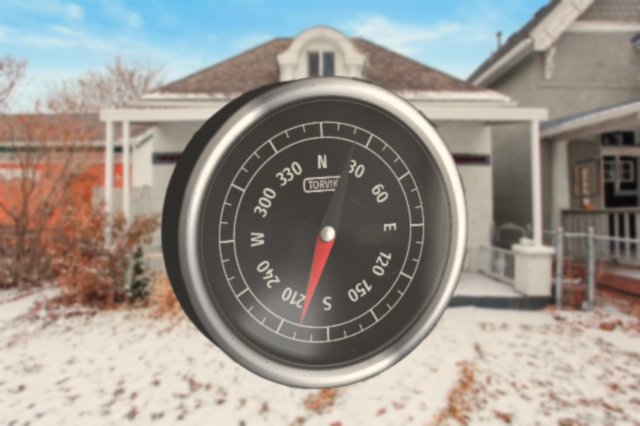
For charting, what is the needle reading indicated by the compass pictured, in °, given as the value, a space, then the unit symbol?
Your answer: 200 °
